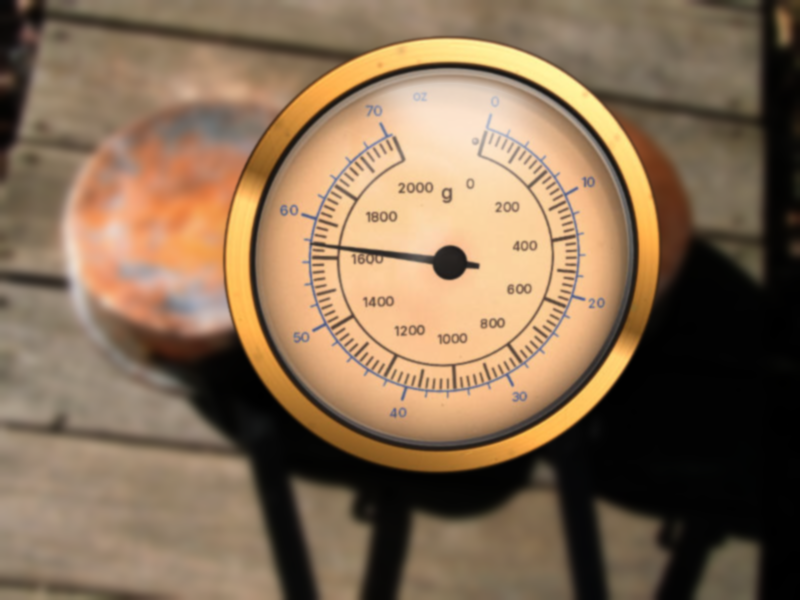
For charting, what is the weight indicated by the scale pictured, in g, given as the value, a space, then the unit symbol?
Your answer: 1640 g
